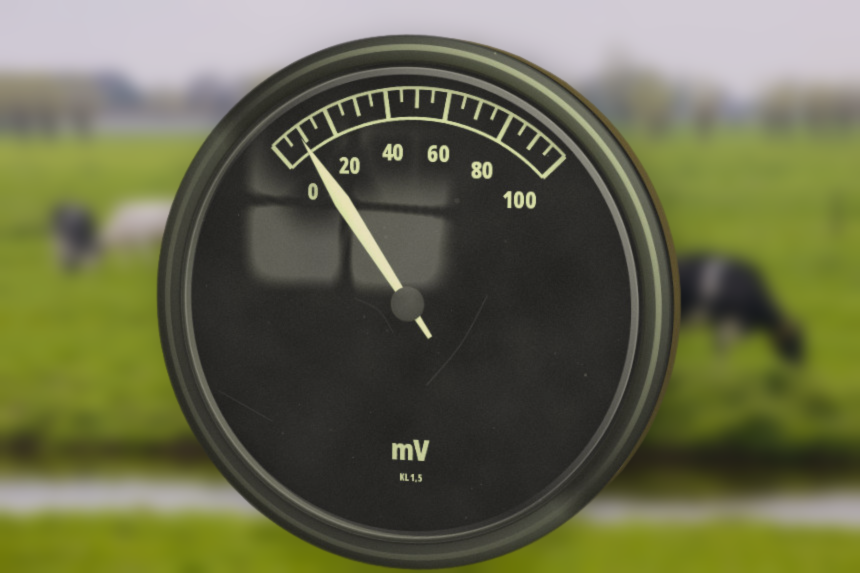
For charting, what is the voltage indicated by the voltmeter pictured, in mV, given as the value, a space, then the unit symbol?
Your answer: 10 mV
